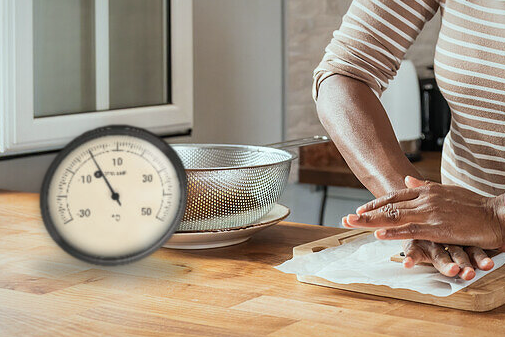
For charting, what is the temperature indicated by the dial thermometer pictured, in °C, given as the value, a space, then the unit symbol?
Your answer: 0 °C
